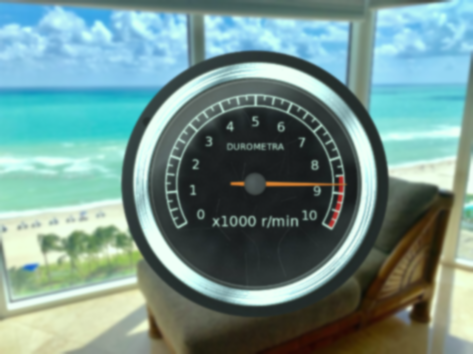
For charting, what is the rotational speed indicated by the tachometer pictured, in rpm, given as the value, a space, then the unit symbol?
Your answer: 8750 rpm
